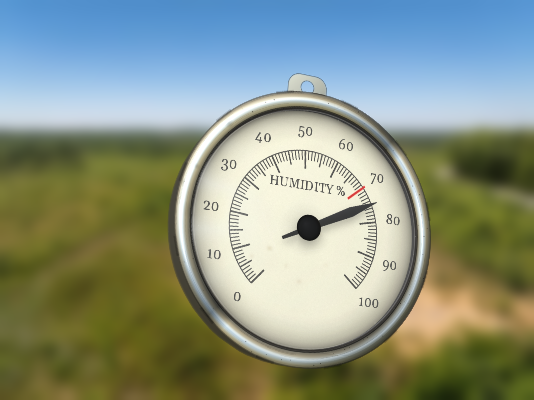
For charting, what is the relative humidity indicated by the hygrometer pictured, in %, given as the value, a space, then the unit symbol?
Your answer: 75 %
